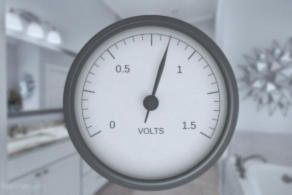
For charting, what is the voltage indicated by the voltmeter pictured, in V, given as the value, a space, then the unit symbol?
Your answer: 0.85 V
